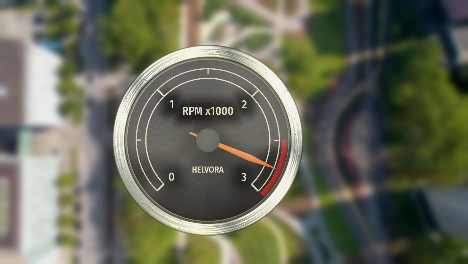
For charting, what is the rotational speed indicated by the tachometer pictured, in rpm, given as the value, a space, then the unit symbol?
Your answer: 2750 rpm
